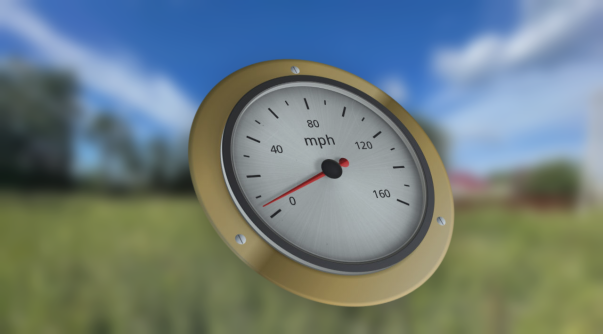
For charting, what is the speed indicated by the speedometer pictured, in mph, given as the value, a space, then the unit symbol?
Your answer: 5 mph
